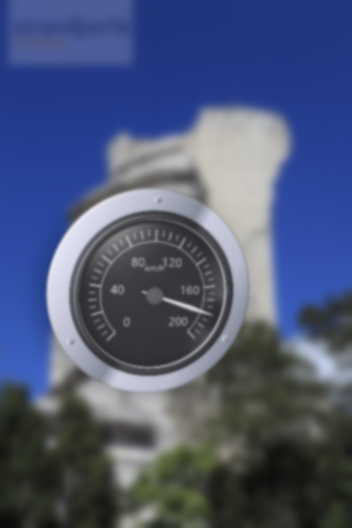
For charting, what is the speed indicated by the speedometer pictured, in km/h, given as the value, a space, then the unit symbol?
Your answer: 180 km/h
